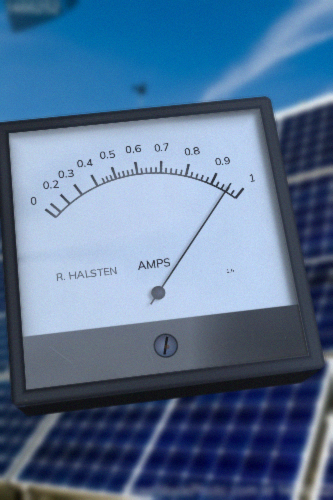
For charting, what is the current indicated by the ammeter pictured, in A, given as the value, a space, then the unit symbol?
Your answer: 0.96 A
